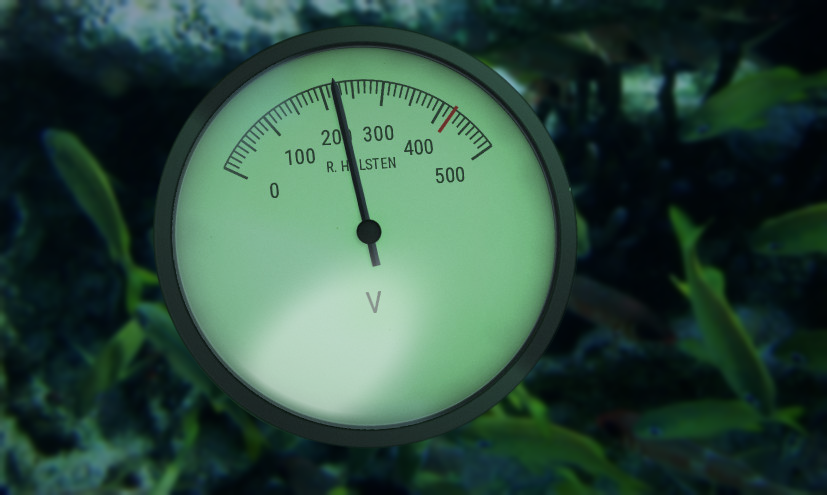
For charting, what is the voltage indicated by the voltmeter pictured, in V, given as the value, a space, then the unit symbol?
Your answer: 220 V
